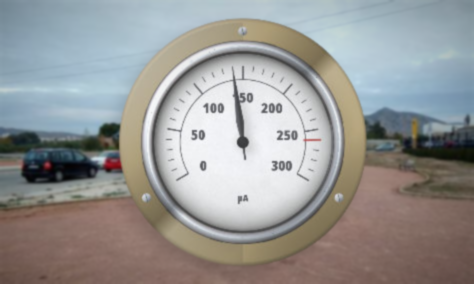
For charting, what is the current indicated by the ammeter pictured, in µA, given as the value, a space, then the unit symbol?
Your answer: 140 µA
